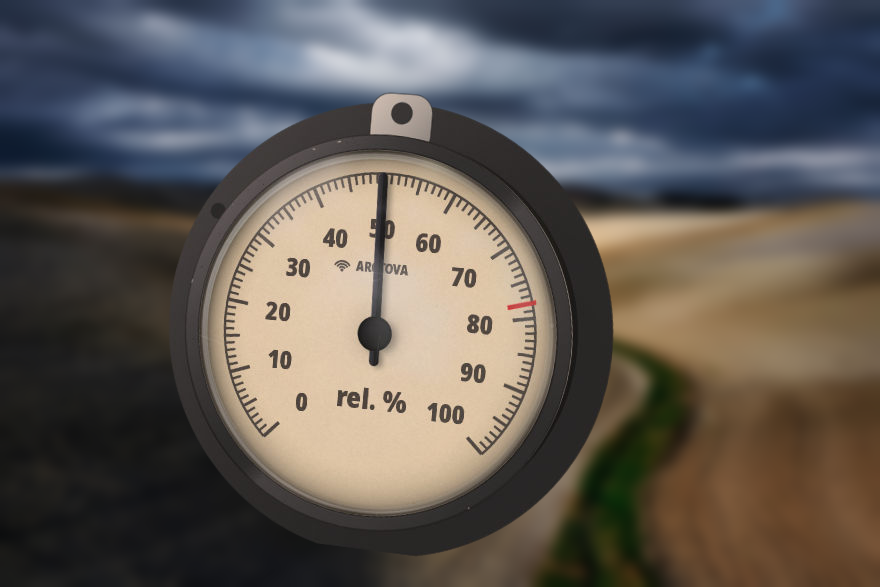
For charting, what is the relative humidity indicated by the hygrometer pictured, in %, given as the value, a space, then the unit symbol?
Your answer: 50 %
